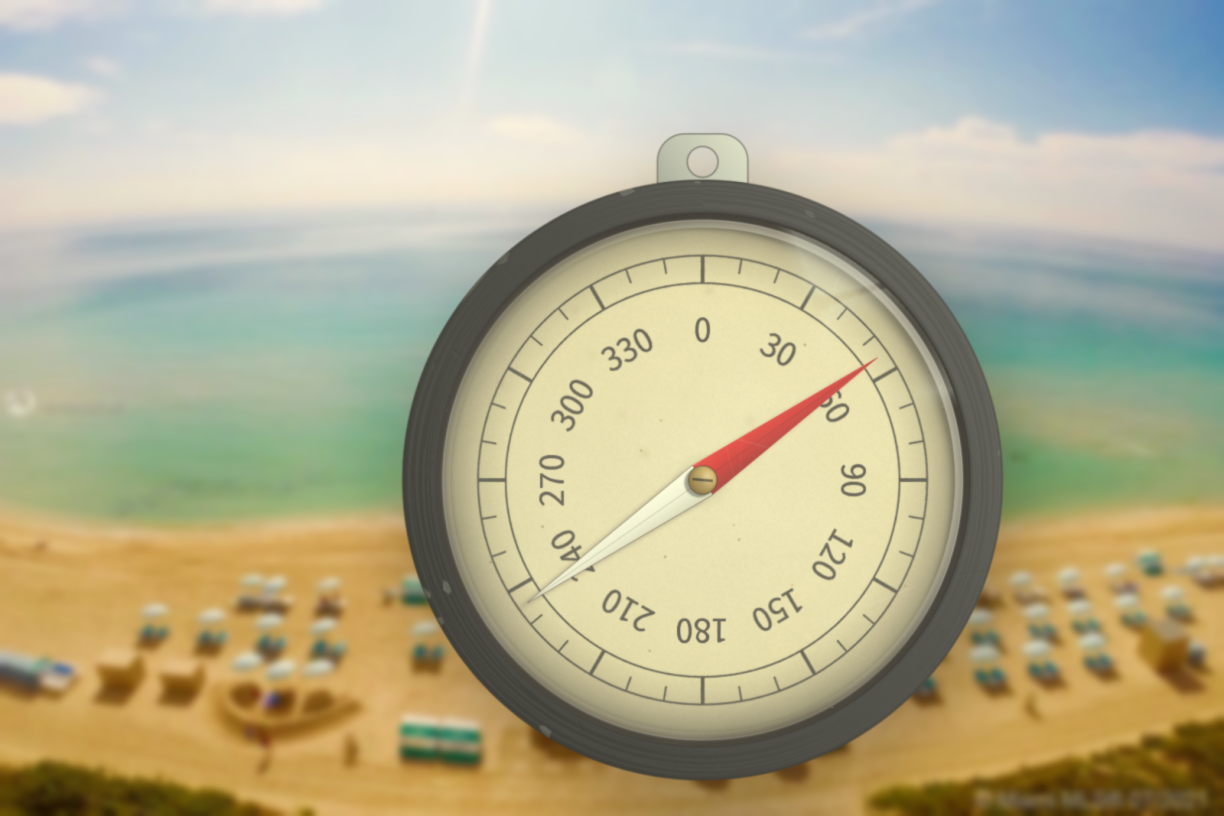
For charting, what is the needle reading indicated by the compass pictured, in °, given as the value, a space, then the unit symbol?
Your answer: 55 °
